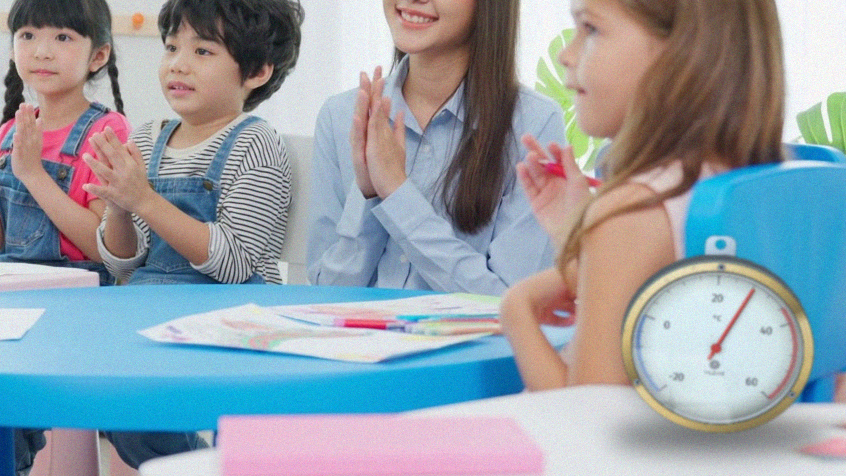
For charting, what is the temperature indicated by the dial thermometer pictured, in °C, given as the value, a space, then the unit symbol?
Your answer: 28 °C
